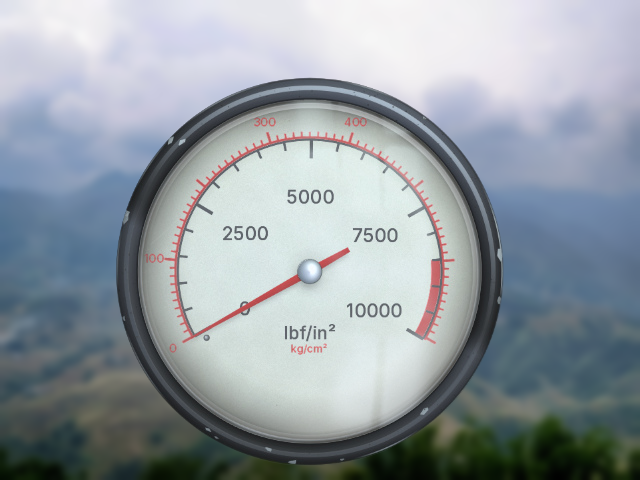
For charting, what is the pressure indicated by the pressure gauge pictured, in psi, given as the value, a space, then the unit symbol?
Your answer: 0 psi
